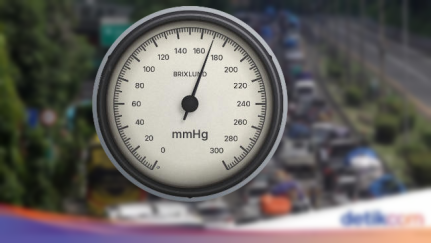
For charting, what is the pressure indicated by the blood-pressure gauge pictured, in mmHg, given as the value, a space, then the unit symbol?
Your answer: 170 mmHg
